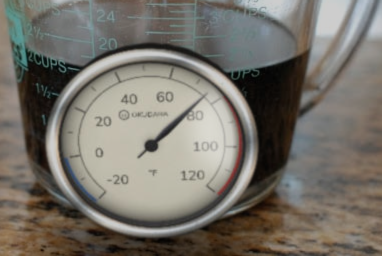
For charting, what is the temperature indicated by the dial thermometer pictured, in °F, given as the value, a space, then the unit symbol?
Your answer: 75 °F
